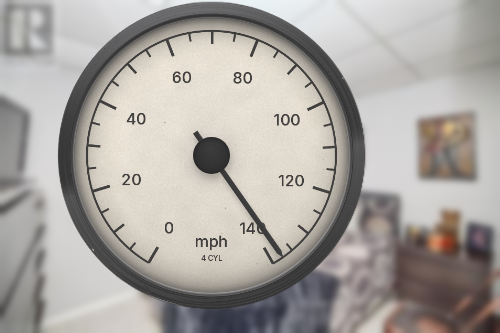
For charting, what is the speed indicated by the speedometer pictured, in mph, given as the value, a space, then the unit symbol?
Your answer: 137.5 mph
